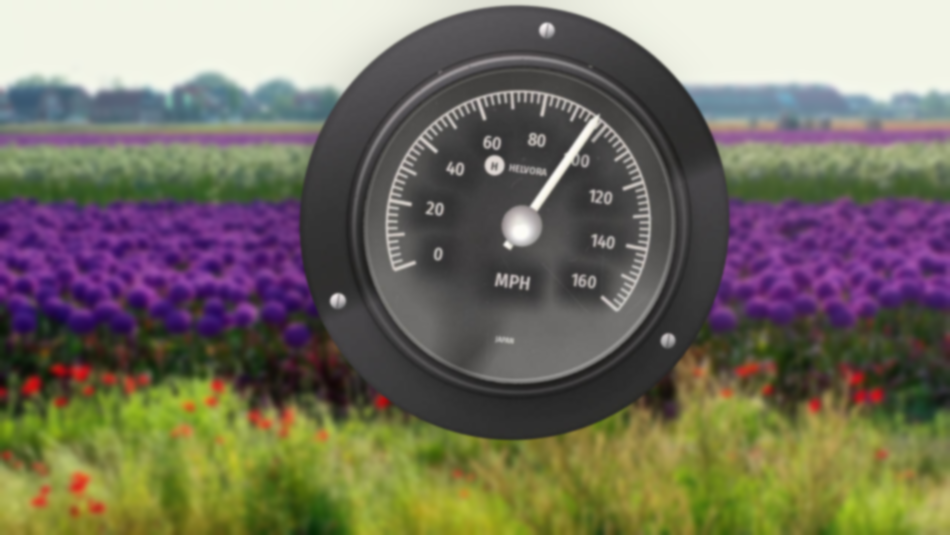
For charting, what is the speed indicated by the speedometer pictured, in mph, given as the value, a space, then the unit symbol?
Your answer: 96 mph
